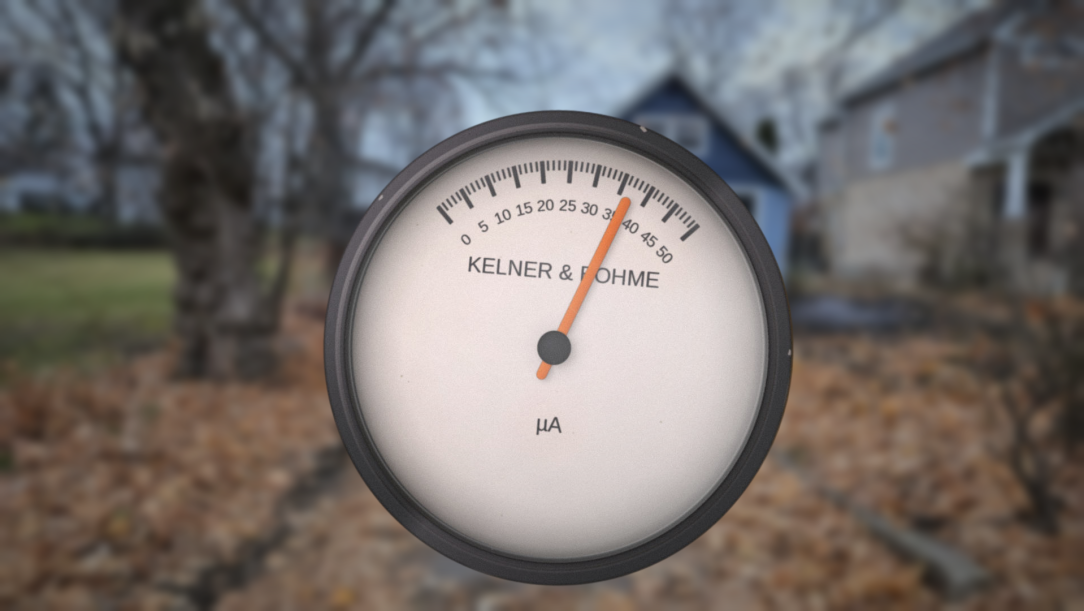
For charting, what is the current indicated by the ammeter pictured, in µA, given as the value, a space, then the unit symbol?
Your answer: 37 µA
